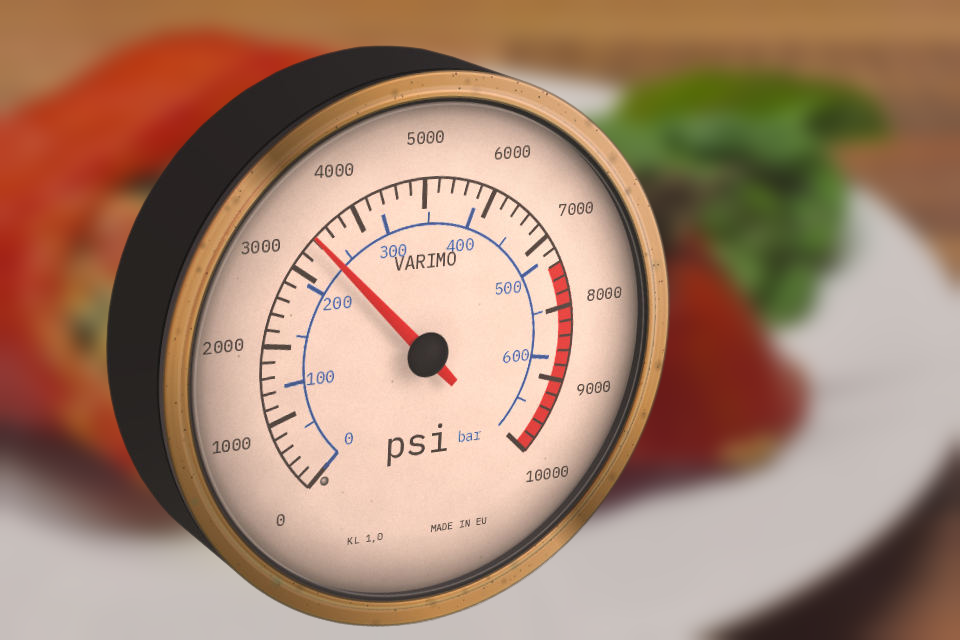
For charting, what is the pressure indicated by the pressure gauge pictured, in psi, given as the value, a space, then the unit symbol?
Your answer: 3400 psi
